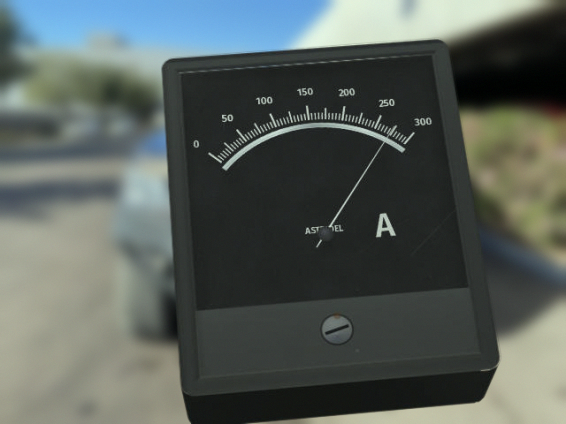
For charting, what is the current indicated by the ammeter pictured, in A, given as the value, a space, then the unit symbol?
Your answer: 275 A
